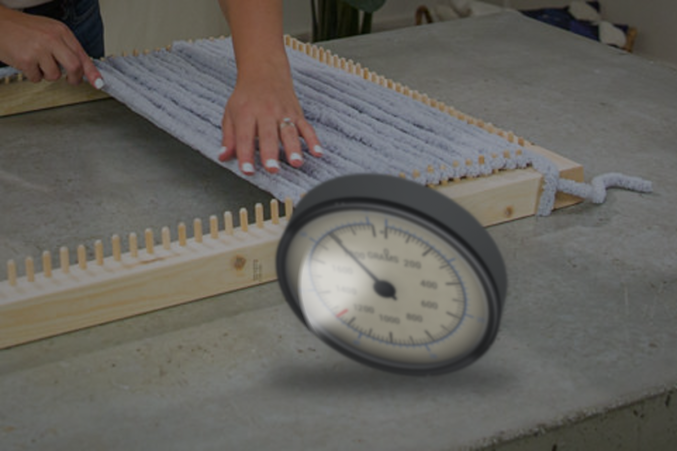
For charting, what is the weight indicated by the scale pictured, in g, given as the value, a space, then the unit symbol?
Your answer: 1800 g
